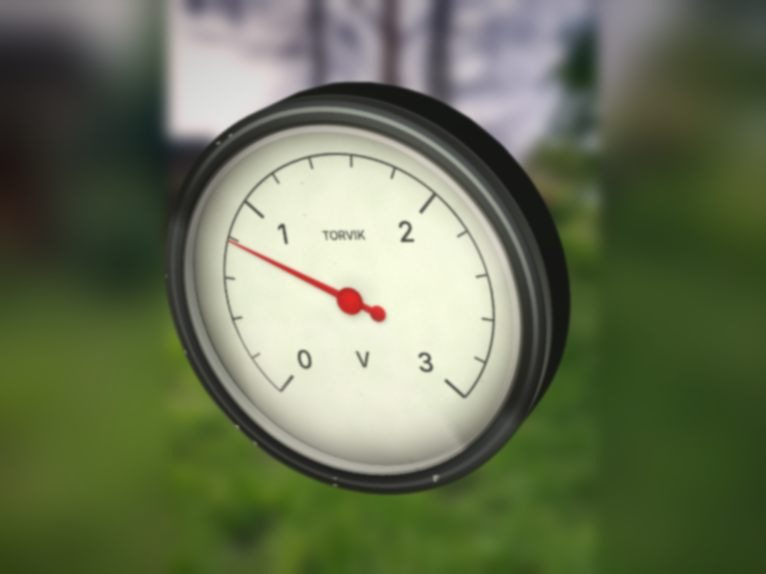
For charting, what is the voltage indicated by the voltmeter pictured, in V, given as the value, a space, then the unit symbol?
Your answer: 0.8 V
